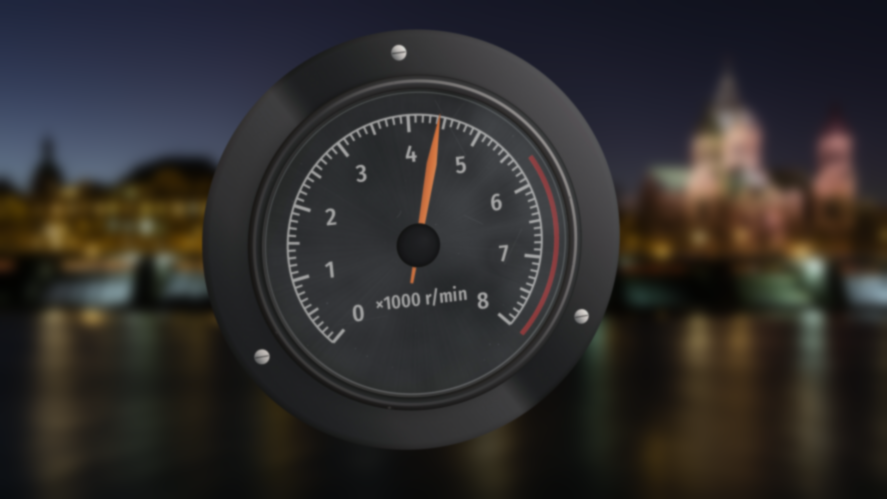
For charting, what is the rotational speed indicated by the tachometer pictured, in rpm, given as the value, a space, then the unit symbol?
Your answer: 4400 rpm
